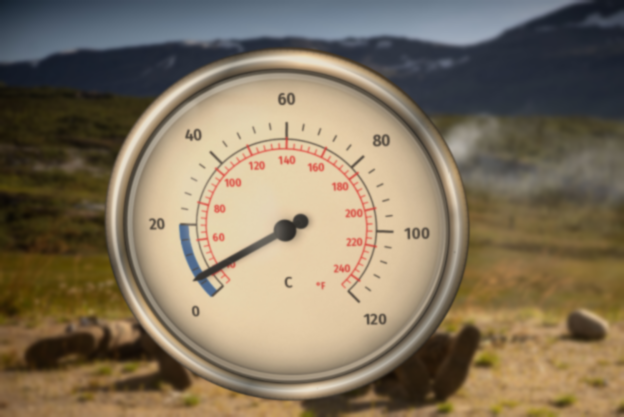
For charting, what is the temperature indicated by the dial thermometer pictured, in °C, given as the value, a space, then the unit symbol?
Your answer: 6 °C
